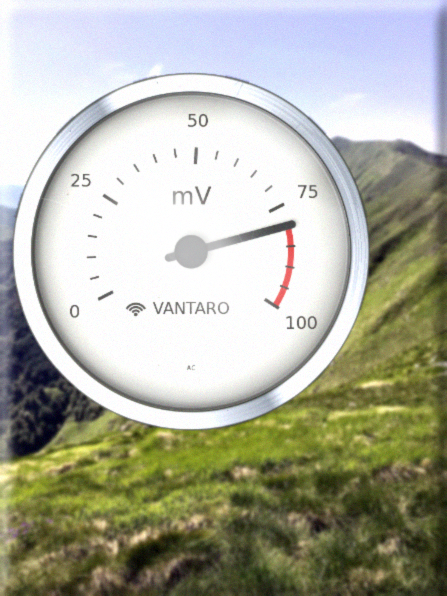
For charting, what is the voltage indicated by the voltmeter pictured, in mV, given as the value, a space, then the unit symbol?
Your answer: 80 mV
